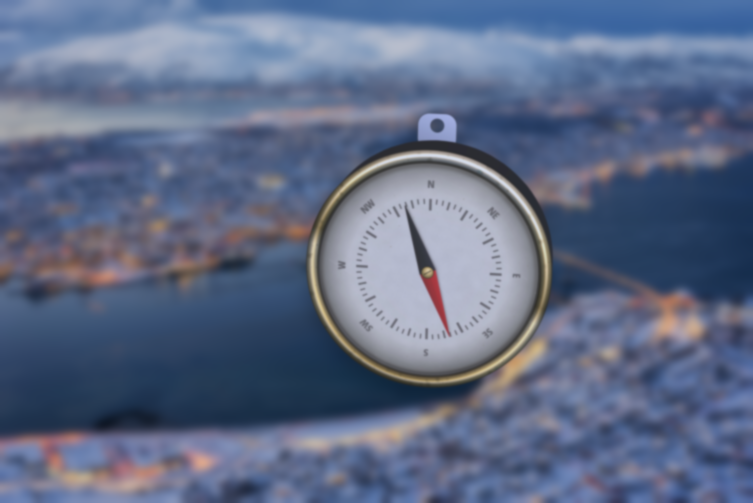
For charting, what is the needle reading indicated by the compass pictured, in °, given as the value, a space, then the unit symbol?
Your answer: 160 °
